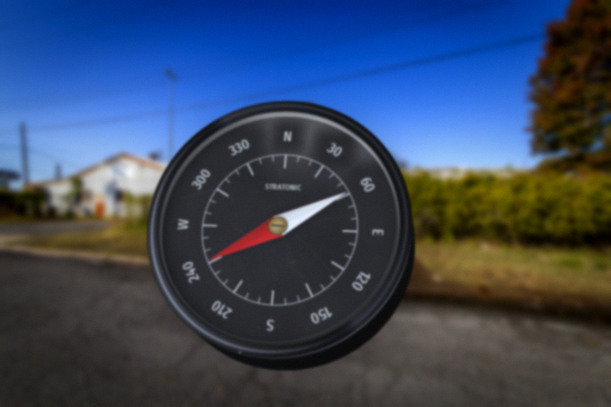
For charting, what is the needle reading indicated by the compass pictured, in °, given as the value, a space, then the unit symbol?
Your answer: 240 °
